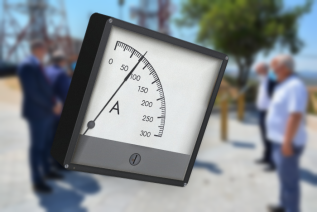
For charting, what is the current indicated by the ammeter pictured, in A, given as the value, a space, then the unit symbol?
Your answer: 75 A
